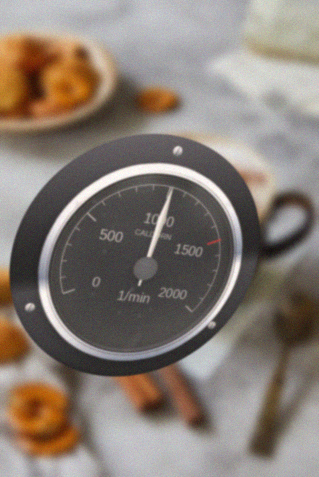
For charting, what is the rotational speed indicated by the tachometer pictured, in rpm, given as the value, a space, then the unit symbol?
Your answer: 1000 rpm
